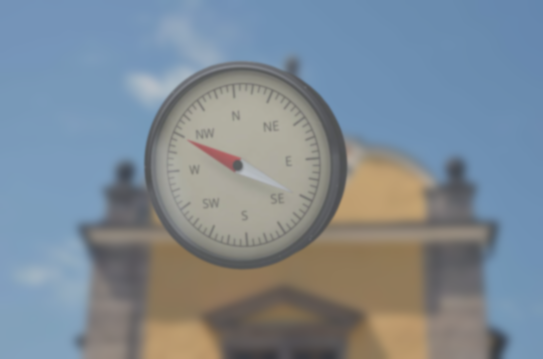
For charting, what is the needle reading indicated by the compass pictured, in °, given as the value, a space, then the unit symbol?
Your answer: 300 °
